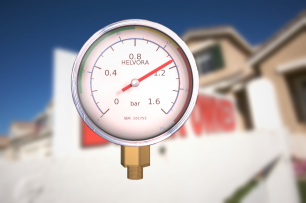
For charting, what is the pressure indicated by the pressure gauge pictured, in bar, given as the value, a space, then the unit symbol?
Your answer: 1.15 bar
